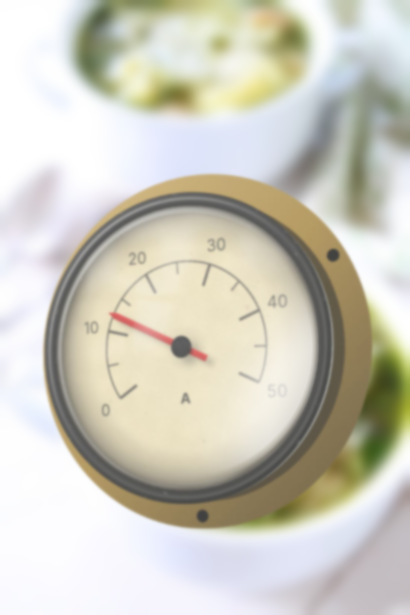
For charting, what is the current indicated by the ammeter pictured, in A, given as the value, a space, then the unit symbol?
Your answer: 12.5 A
